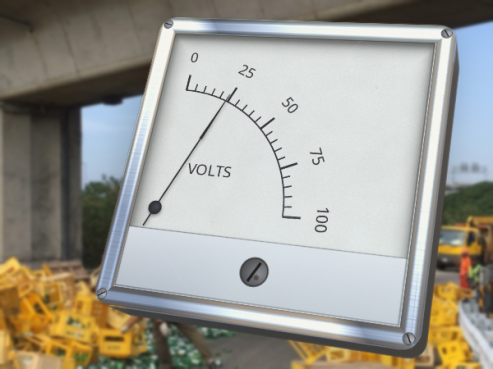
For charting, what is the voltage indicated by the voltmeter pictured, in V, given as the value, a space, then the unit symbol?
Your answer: 25 V
